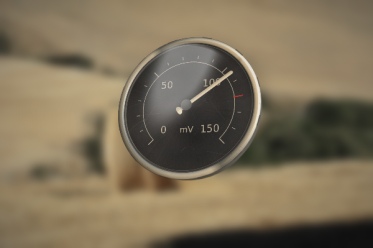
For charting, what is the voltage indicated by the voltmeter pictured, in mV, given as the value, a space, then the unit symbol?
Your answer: 105 mV
